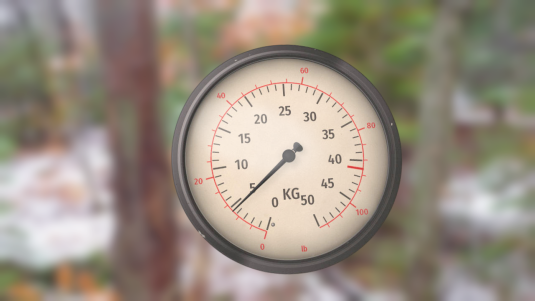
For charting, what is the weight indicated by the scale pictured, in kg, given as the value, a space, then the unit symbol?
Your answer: 4.5 kg
